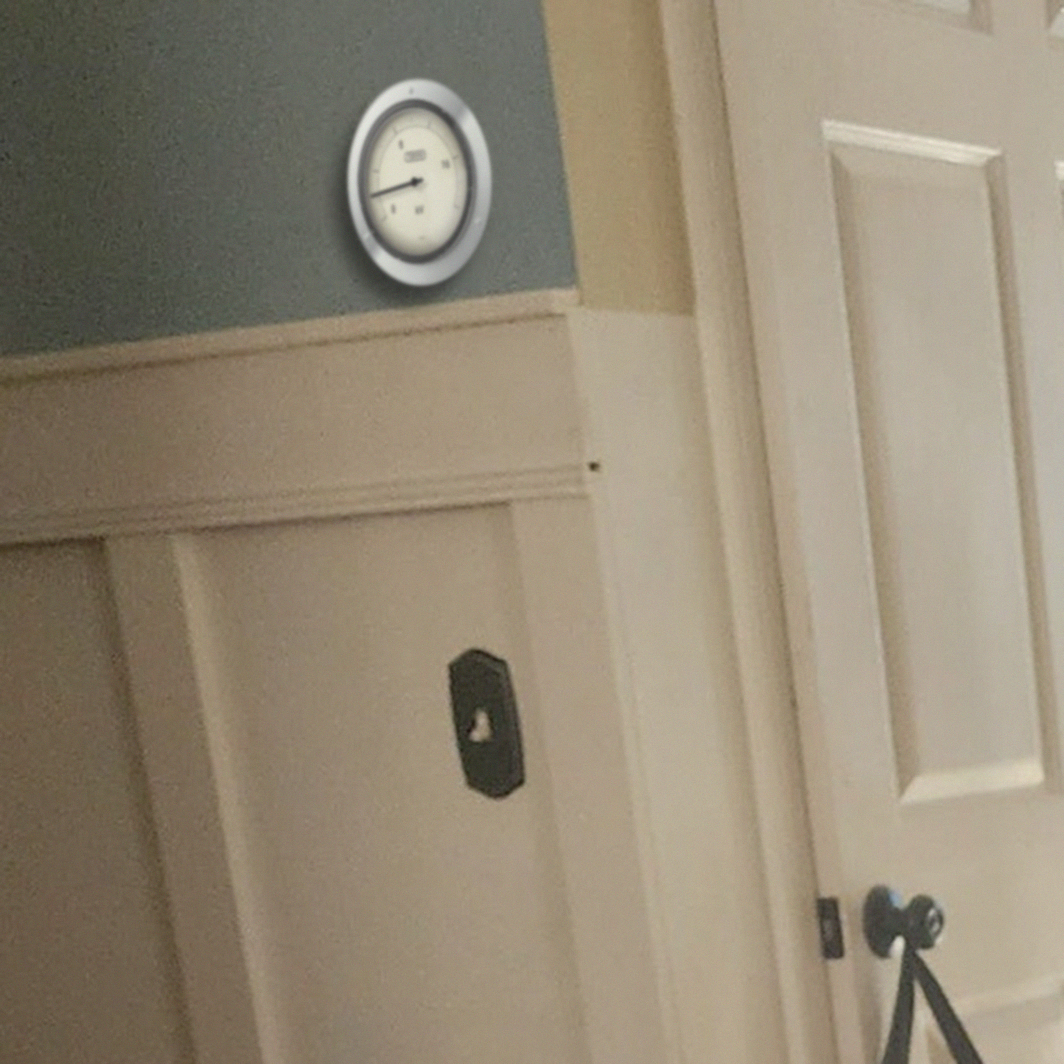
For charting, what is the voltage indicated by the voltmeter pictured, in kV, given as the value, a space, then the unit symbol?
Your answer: 2 kV
